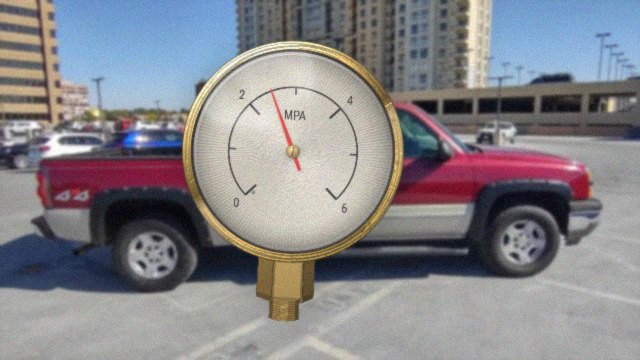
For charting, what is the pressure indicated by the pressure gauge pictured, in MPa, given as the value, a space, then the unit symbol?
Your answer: 2.5 MPa
